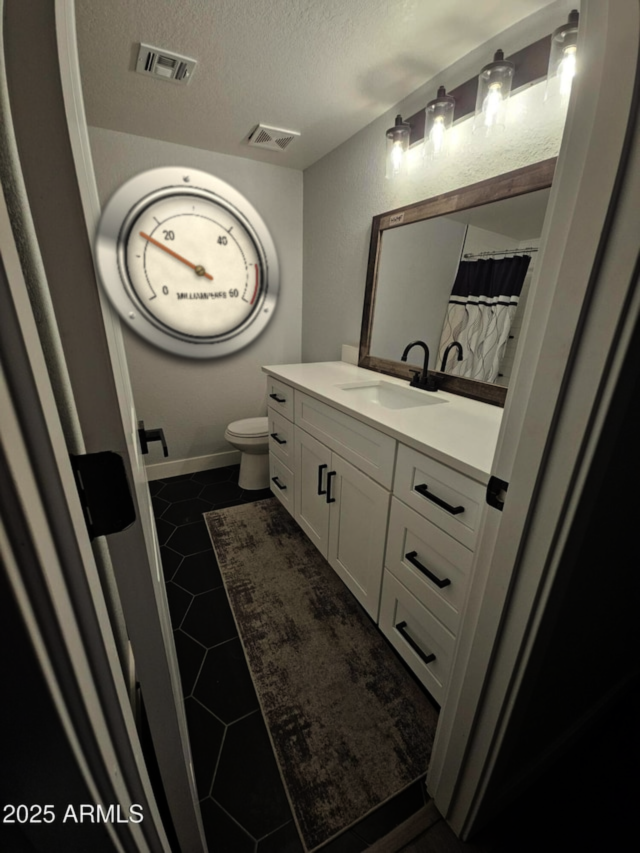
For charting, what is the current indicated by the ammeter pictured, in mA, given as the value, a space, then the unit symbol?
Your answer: 15 mA
